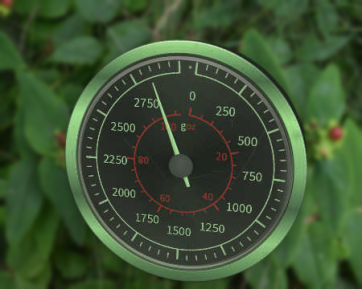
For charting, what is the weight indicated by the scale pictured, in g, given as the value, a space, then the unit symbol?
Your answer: 2850 g
